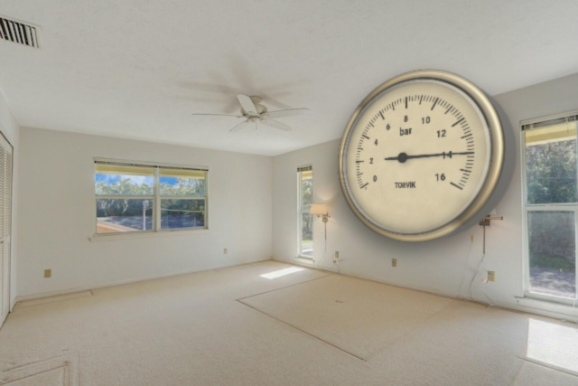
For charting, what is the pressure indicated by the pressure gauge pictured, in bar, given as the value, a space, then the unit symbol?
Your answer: 14 bar
